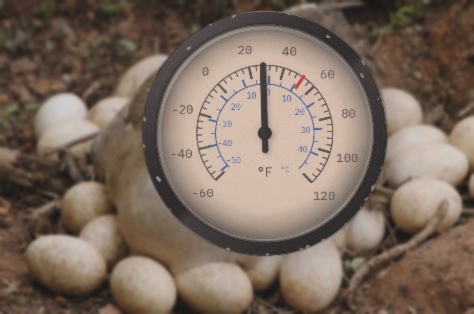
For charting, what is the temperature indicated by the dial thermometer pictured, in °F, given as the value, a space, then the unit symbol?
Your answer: 28 °F
